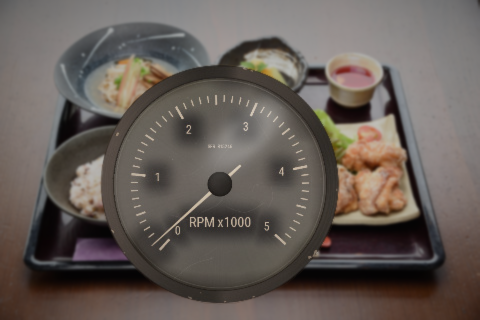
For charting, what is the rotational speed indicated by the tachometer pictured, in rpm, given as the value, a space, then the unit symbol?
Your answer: 100 rpm
